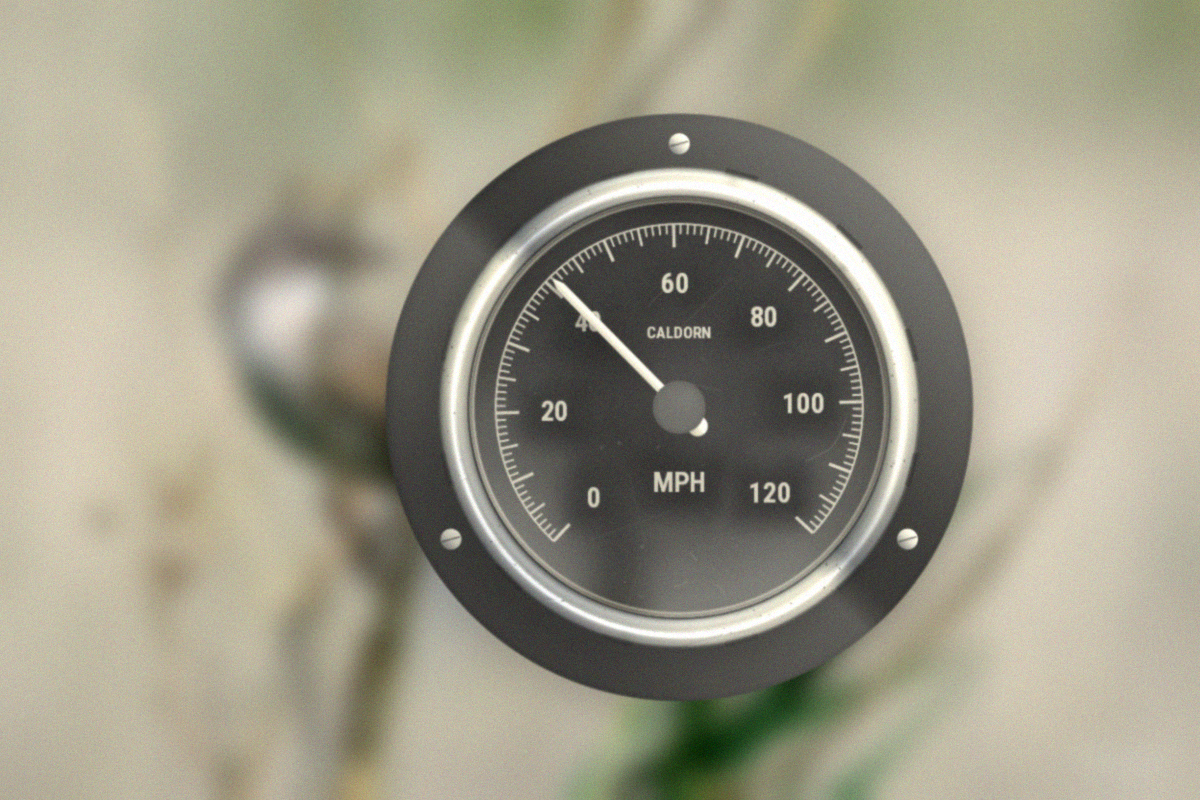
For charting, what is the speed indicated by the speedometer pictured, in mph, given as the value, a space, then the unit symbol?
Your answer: 41 mph
